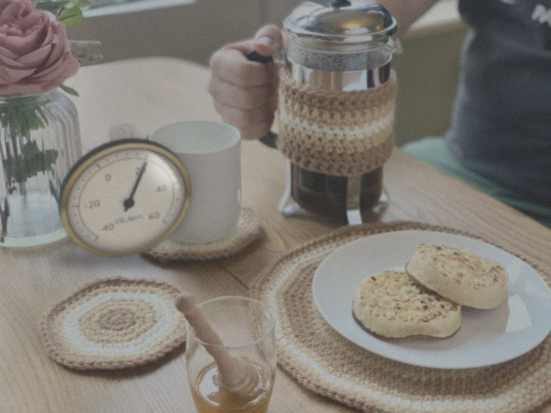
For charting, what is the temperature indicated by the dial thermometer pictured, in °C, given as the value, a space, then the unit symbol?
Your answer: 20 °C
